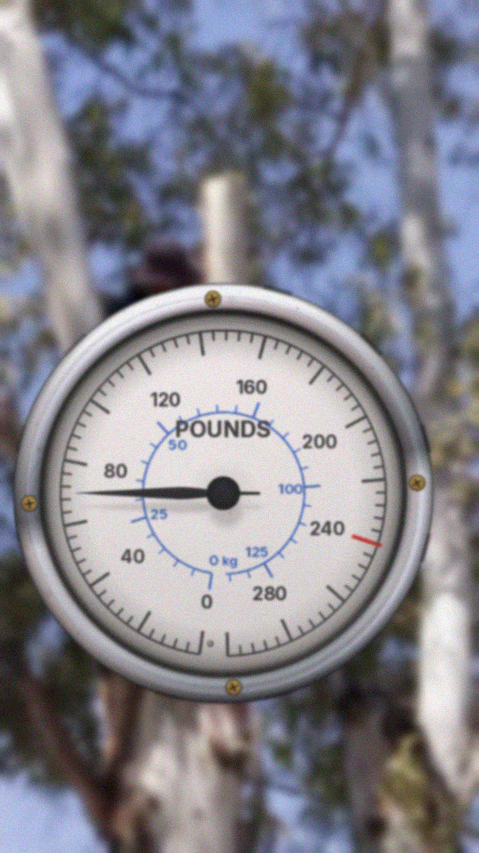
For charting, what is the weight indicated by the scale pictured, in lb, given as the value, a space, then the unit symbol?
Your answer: 70 lb
